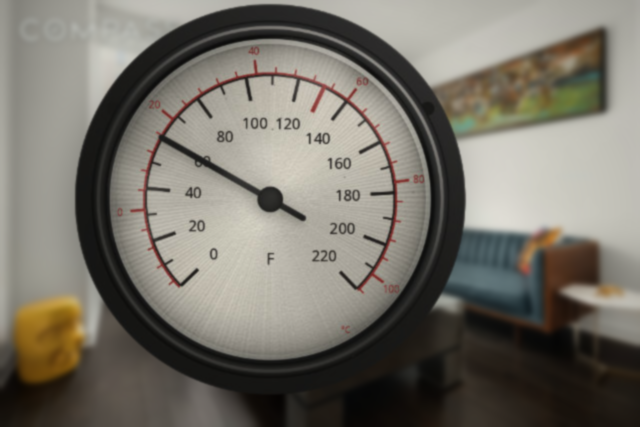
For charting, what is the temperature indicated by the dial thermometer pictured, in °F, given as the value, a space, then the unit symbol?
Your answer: 60 °F
